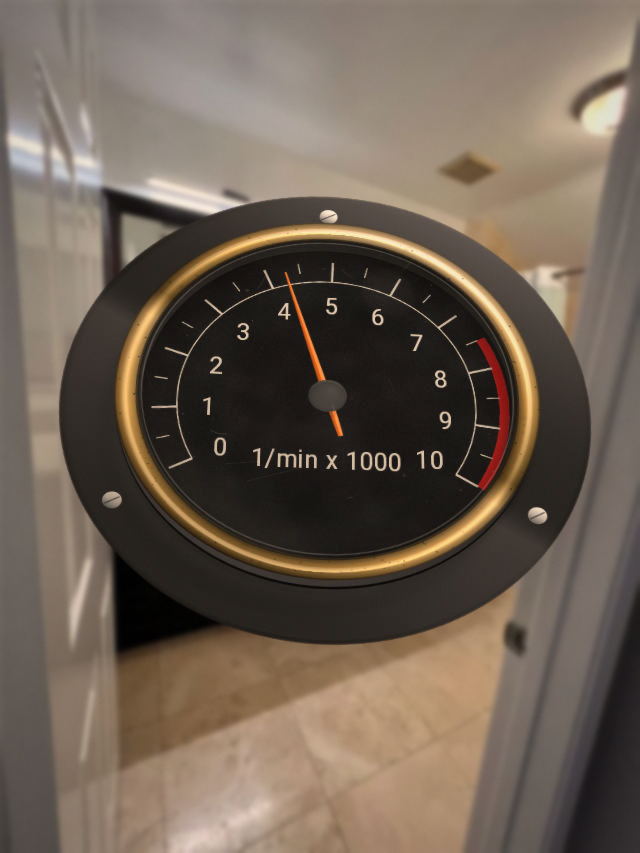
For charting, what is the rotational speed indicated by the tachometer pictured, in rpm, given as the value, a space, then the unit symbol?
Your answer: 4250 rpm
